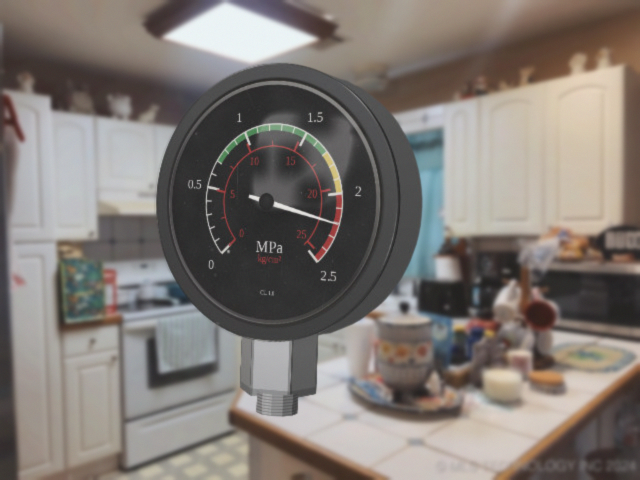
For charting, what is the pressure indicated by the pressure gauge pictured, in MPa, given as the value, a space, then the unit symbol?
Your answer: 2.2 MPa
